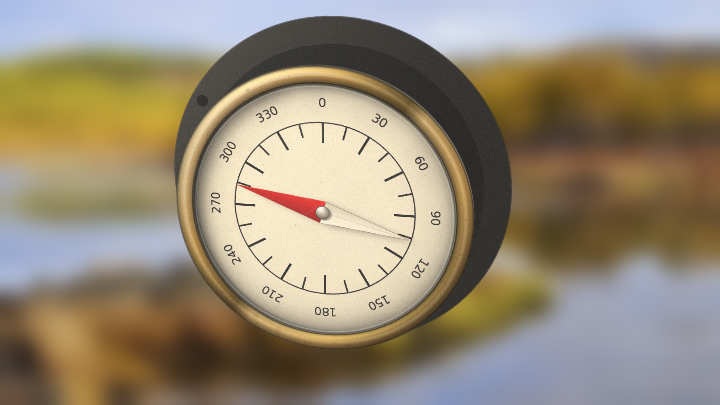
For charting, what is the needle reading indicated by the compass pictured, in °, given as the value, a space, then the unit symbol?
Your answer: 285 °
